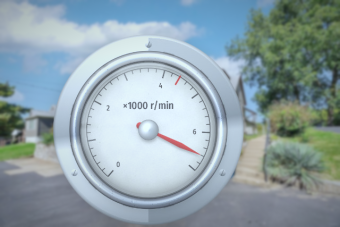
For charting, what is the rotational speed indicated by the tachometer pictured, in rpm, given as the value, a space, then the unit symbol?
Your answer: 6600 rpm
